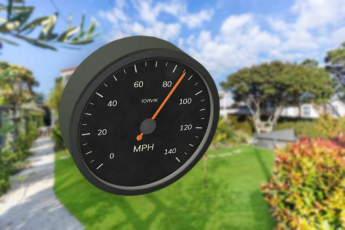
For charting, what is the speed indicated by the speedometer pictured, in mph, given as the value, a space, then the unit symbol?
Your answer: 85 mph
